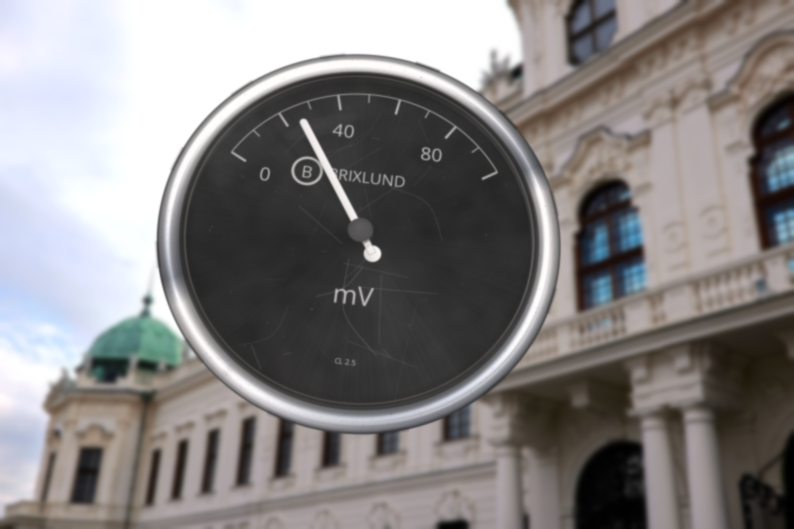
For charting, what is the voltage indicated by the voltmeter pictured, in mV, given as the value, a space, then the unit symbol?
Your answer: 25 mV
